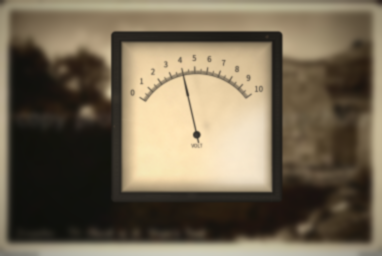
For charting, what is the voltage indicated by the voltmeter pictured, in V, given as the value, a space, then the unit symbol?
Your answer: 4 V
